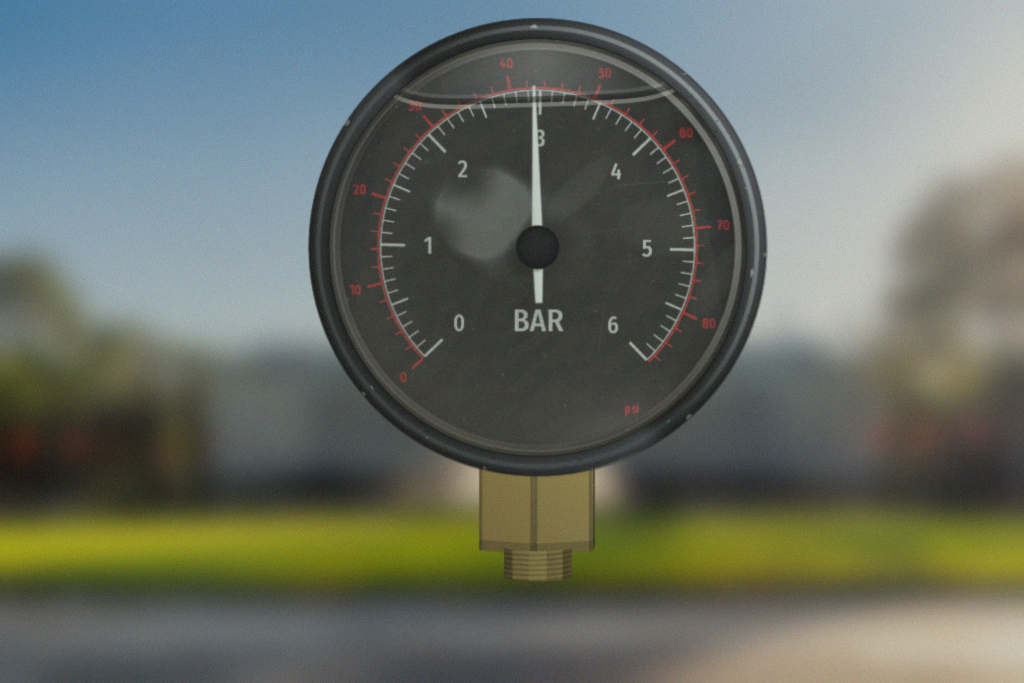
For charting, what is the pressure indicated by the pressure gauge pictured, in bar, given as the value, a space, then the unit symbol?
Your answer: 2.95 bar
